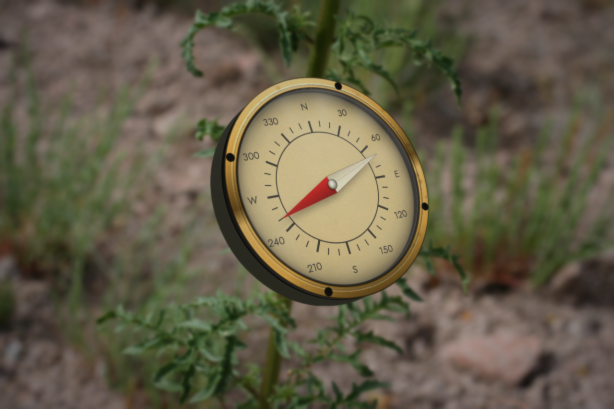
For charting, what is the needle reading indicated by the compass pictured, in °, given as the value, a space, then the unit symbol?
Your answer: 250 °
